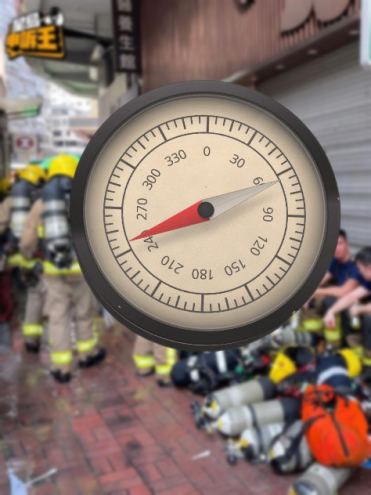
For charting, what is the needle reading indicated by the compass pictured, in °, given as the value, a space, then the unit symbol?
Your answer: 245 °
